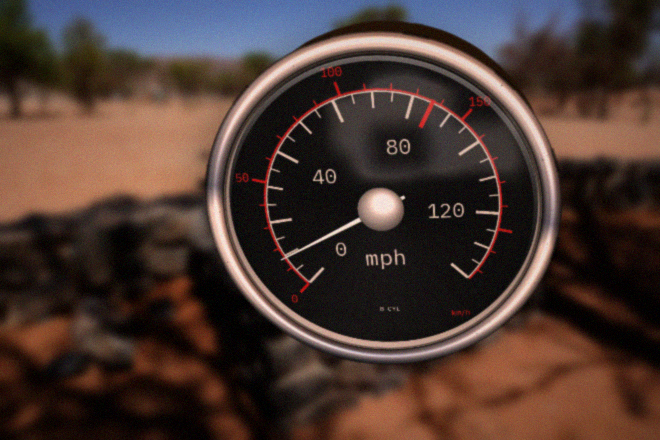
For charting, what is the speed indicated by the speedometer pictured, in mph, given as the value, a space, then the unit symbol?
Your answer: 10 mph
